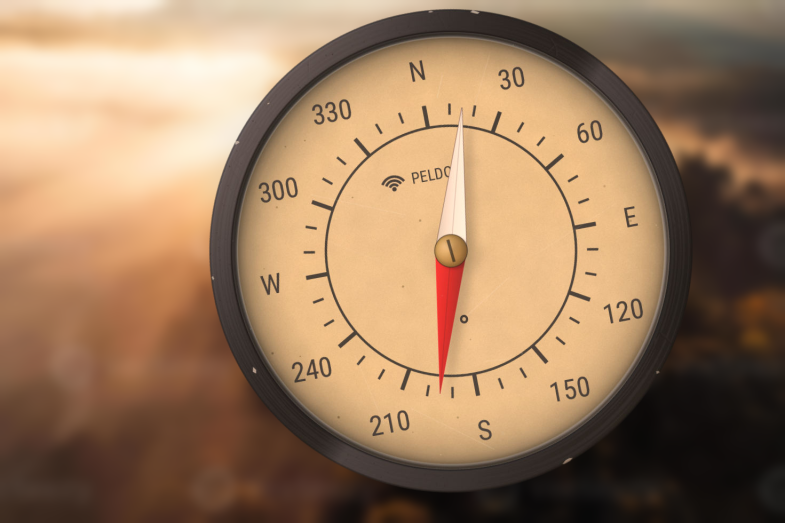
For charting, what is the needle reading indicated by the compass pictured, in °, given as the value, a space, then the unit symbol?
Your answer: 195 °
